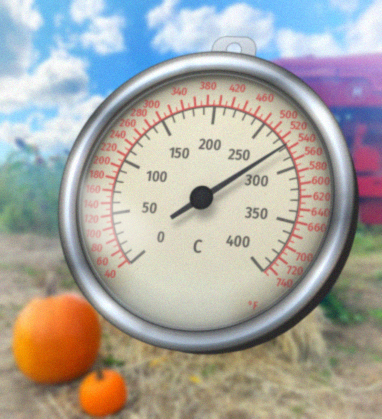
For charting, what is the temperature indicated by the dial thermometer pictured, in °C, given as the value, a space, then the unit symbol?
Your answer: 280 °C
